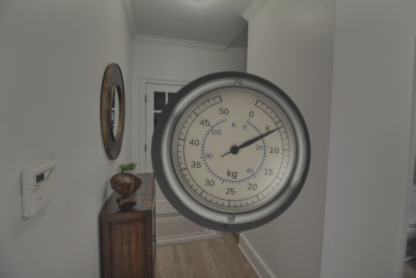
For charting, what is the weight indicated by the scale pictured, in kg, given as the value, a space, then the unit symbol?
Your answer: 6 kg
